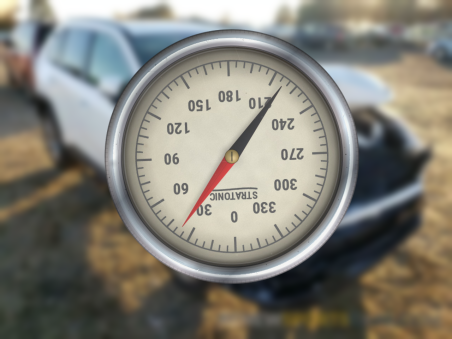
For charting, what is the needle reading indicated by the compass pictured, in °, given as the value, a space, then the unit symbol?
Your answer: 37.5 °
